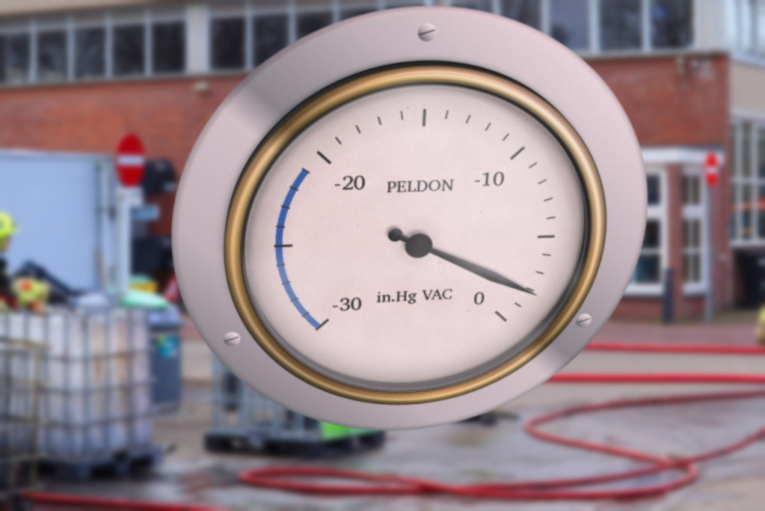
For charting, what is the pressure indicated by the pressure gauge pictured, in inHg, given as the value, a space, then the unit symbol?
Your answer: -2 inHg
